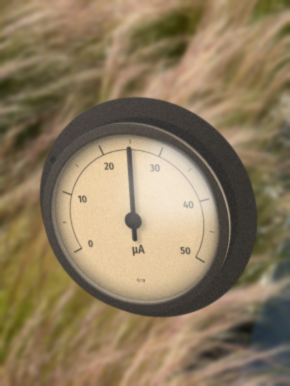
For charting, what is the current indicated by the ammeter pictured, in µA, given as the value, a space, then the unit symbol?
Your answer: 25 µA
